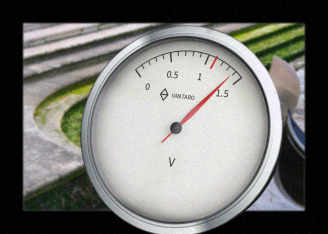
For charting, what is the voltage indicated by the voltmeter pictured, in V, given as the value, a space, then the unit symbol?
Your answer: 1.4 V
